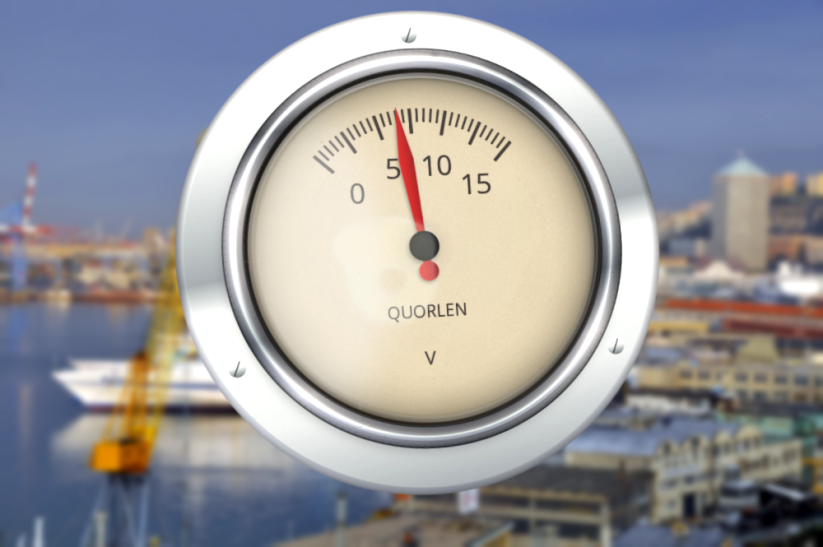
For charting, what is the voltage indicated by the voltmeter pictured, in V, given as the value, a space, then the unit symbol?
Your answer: 6.5 V
